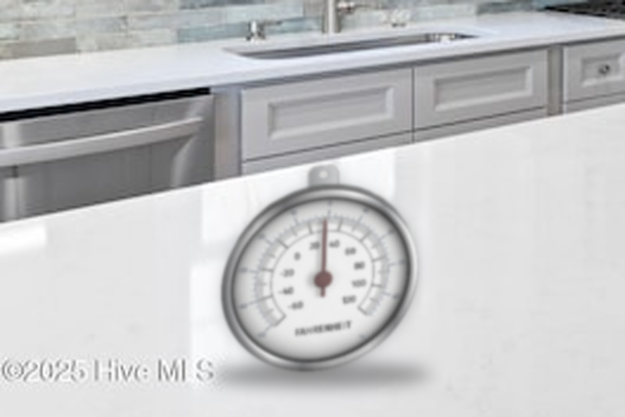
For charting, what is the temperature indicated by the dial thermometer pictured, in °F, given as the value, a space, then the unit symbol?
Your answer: 30 °F
